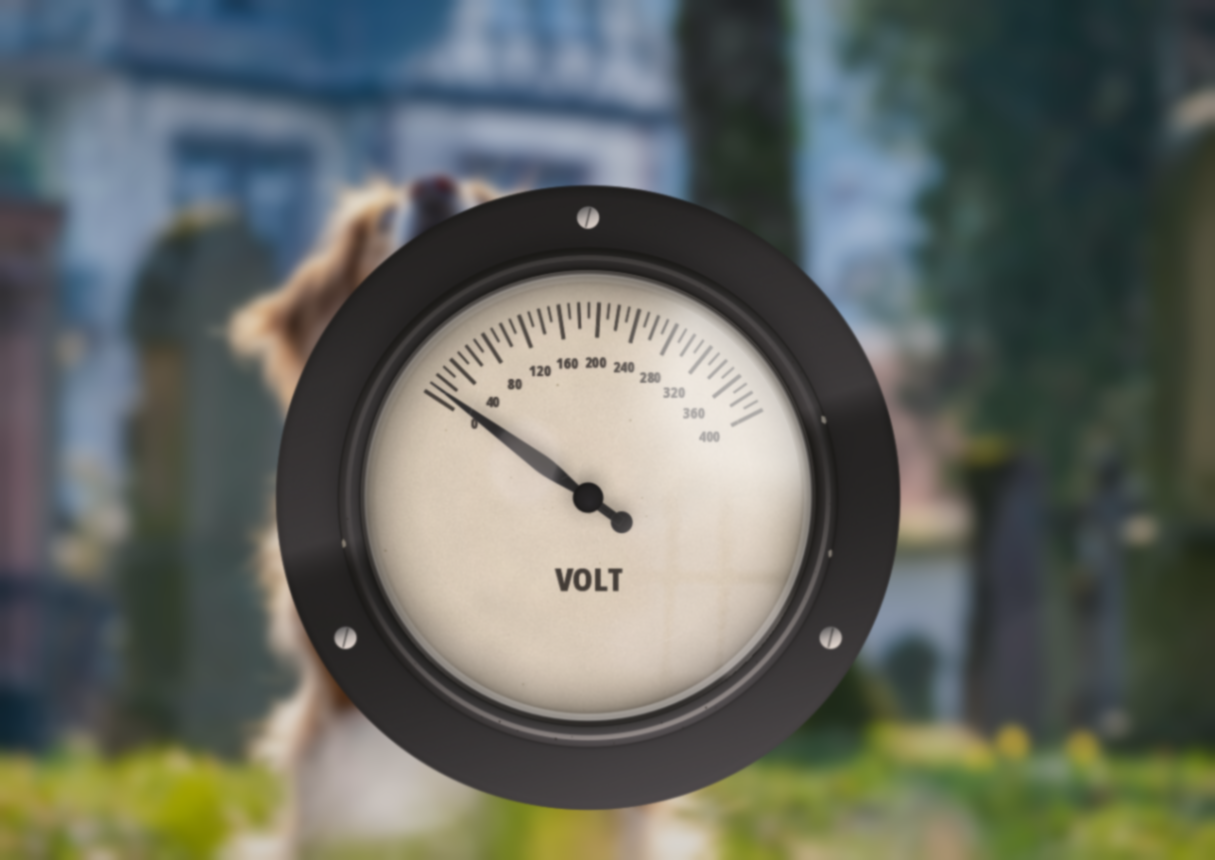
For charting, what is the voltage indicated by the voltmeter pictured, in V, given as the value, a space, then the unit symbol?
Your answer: 10 V
